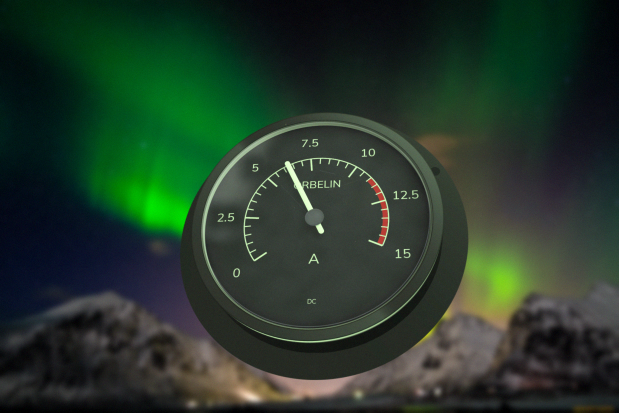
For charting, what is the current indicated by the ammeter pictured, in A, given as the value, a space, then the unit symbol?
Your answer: 6.25 A
